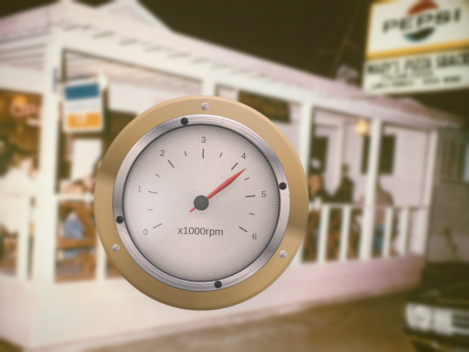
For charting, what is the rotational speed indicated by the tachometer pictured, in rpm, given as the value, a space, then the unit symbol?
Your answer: 4250 rpm
